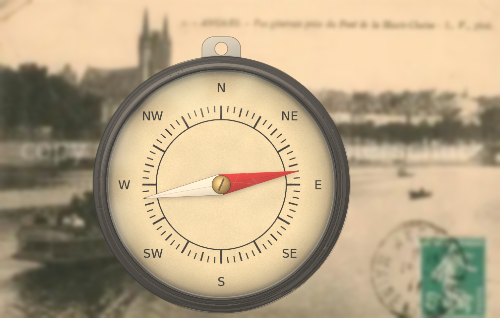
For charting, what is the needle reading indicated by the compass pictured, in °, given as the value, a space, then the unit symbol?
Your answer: 80 °
